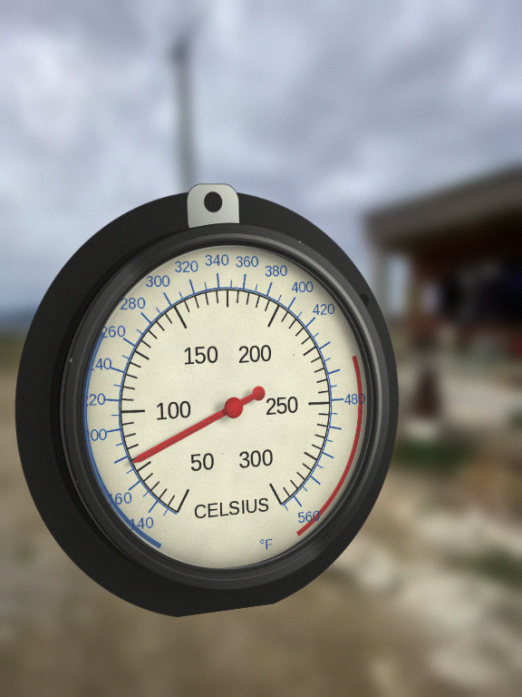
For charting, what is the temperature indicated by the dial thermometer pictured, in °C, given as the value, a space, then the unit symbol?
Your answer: 80 °C
